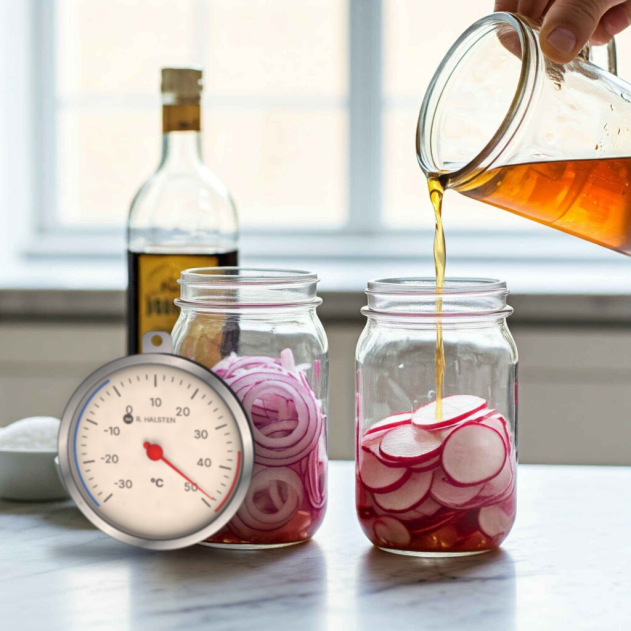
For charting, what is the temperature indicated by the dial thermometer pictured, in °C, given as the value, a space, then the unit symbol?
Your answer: 48 °C
